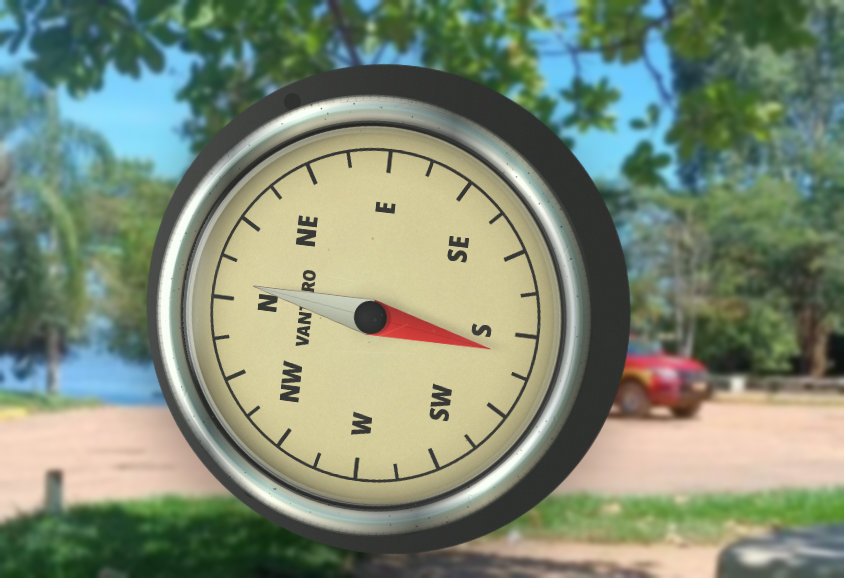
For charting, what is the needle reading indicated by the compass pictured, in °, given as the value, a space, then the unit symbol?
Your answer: 187.5 °
